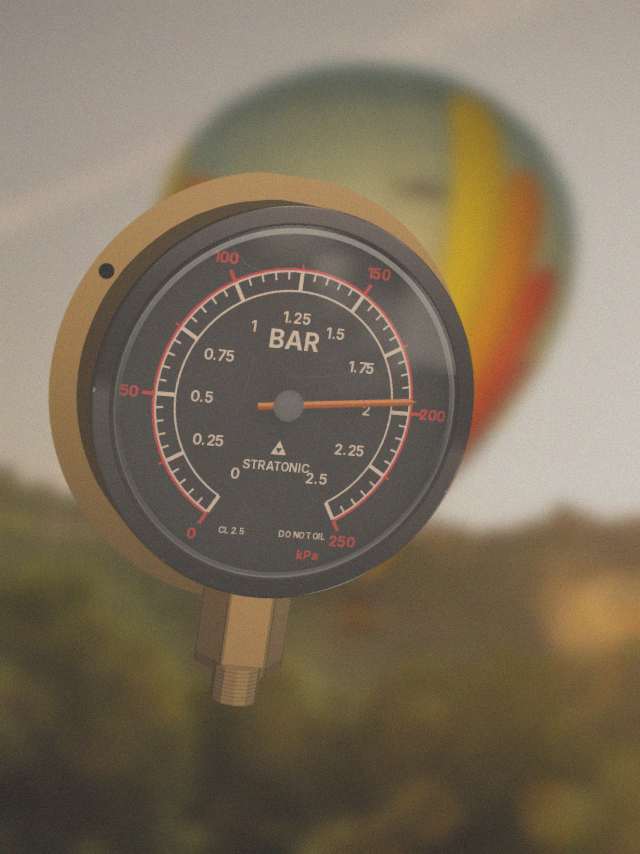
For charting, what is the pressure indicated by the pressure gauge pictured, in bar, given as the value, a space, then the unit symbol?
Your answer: 1.95 bar
